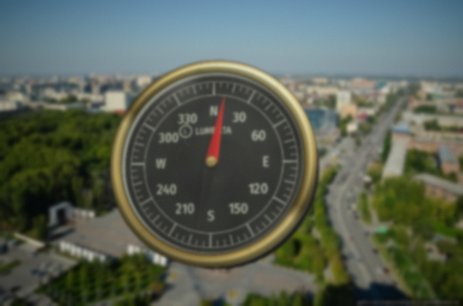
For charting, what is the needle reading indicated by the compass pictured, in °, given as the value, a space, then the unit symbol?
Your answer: 10 °
